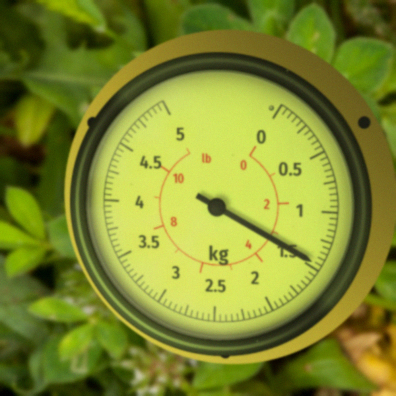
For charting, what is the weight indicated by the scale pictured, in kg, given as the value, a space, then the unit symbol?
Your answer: 1.45 kg
